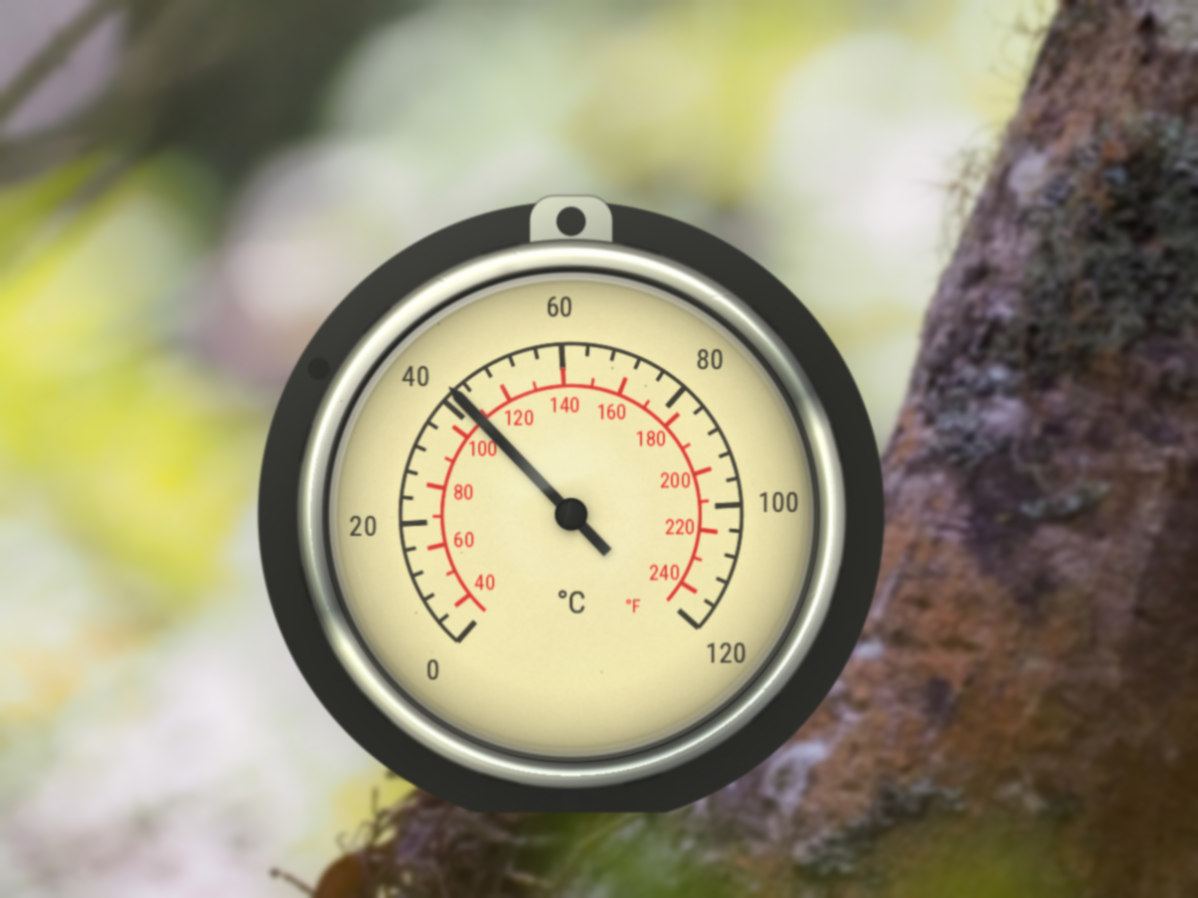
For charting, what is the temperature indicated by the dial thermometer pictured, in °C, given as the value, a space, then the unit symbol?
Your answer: 42 °C
